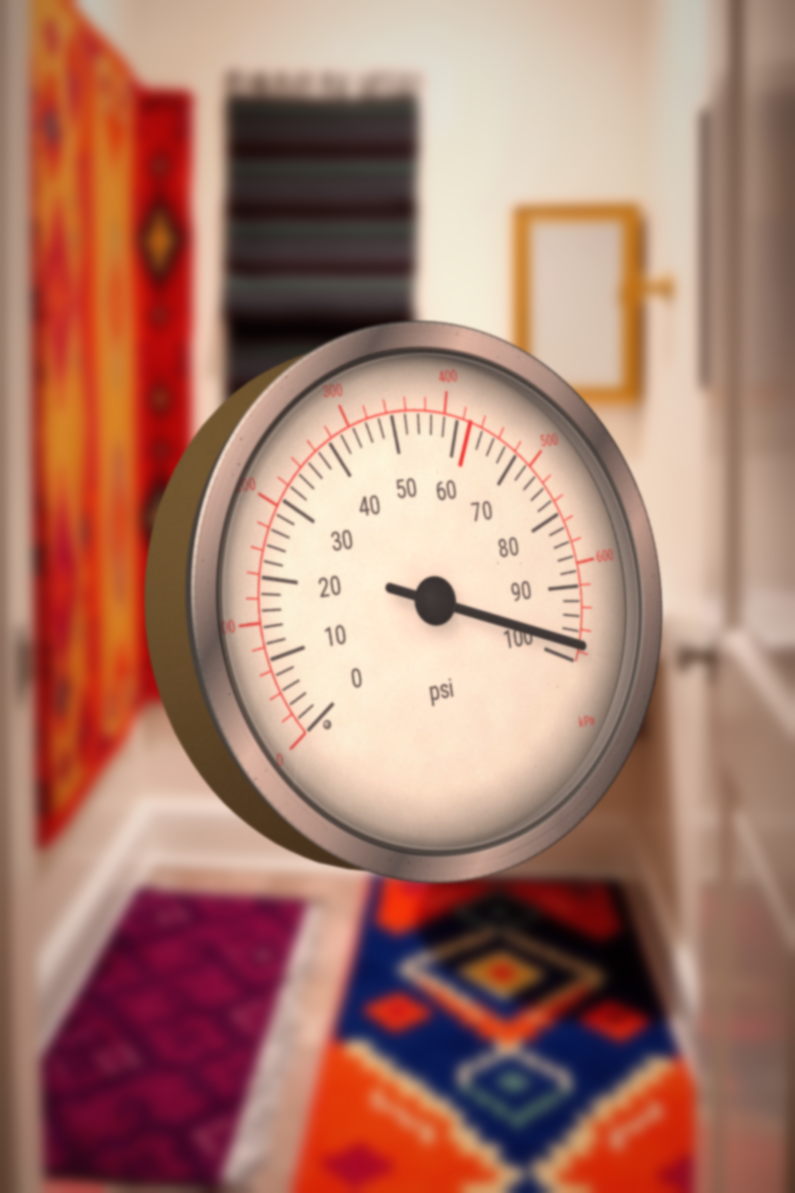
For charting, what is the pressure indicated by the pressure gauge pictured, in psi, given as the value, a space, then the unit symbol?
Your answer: 98 psi
